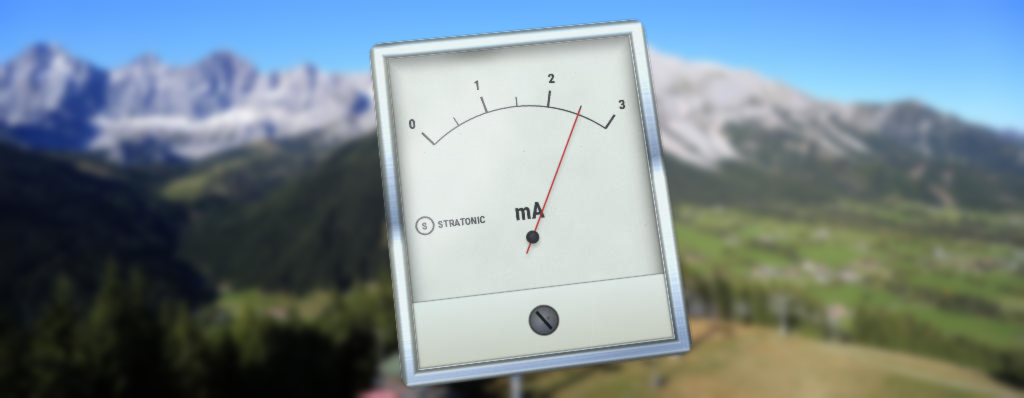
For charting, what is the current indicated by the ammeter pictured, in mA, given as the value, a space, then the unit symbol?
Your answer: 2.5 mA
